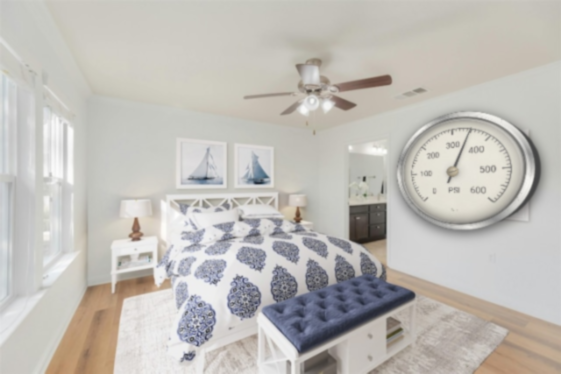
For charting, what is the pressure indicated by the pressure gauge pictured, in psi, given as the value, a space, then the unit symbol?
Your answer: 350 psi
